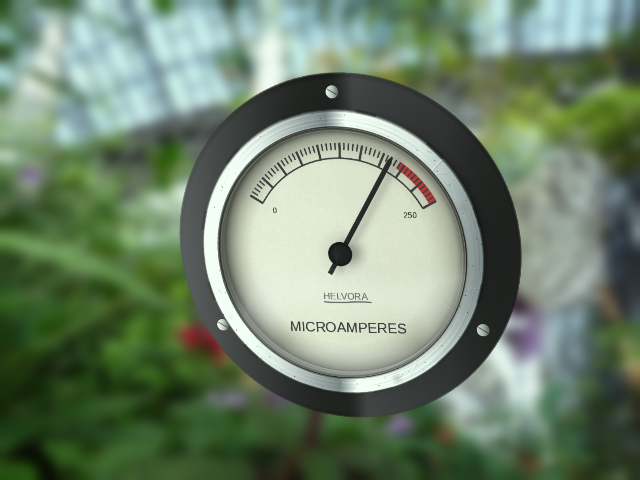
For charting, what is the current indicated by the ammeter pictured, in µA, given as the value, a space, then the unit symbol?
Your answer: 185 µA
